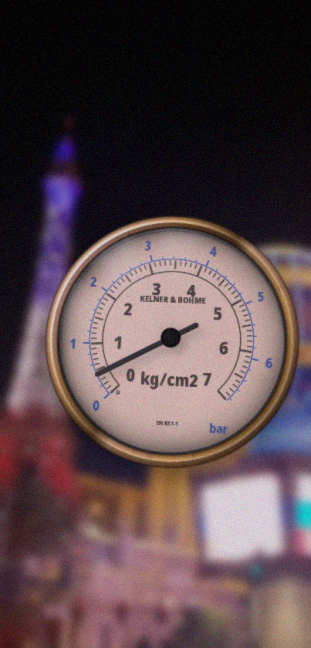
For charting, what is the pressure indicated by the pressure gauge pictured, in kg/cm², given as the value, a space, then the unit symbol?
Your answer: 0.4 kg/cm²
